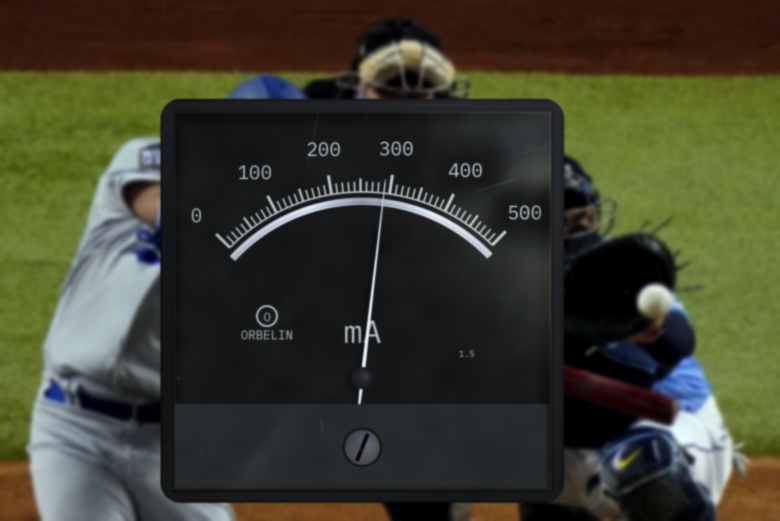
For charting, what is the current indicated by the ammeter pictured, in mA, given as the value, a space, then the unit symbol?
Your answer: 290 mA
